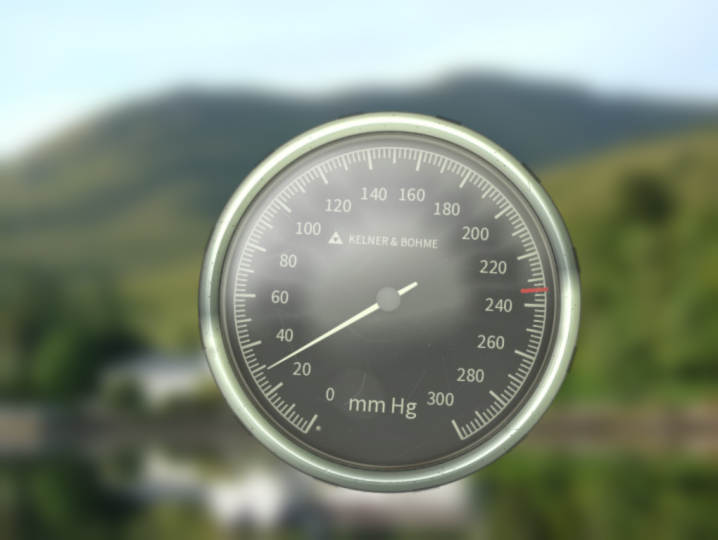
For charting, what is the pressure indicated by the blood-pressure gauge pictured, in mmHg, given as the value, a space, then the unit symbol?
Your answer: 28 mmHg
